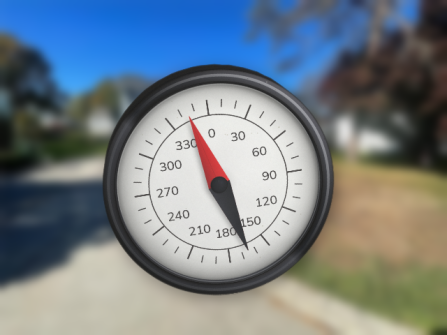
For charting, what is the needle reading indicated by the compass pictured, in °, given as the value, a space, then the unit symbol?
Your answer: 345 °
